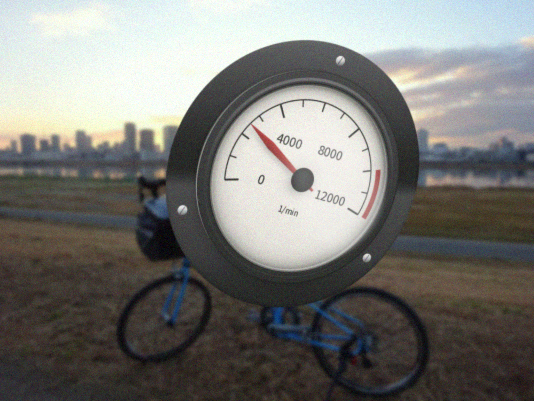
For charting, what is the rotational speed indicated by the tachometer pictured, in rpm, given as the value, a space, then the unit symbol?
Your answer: 2500 rpm
